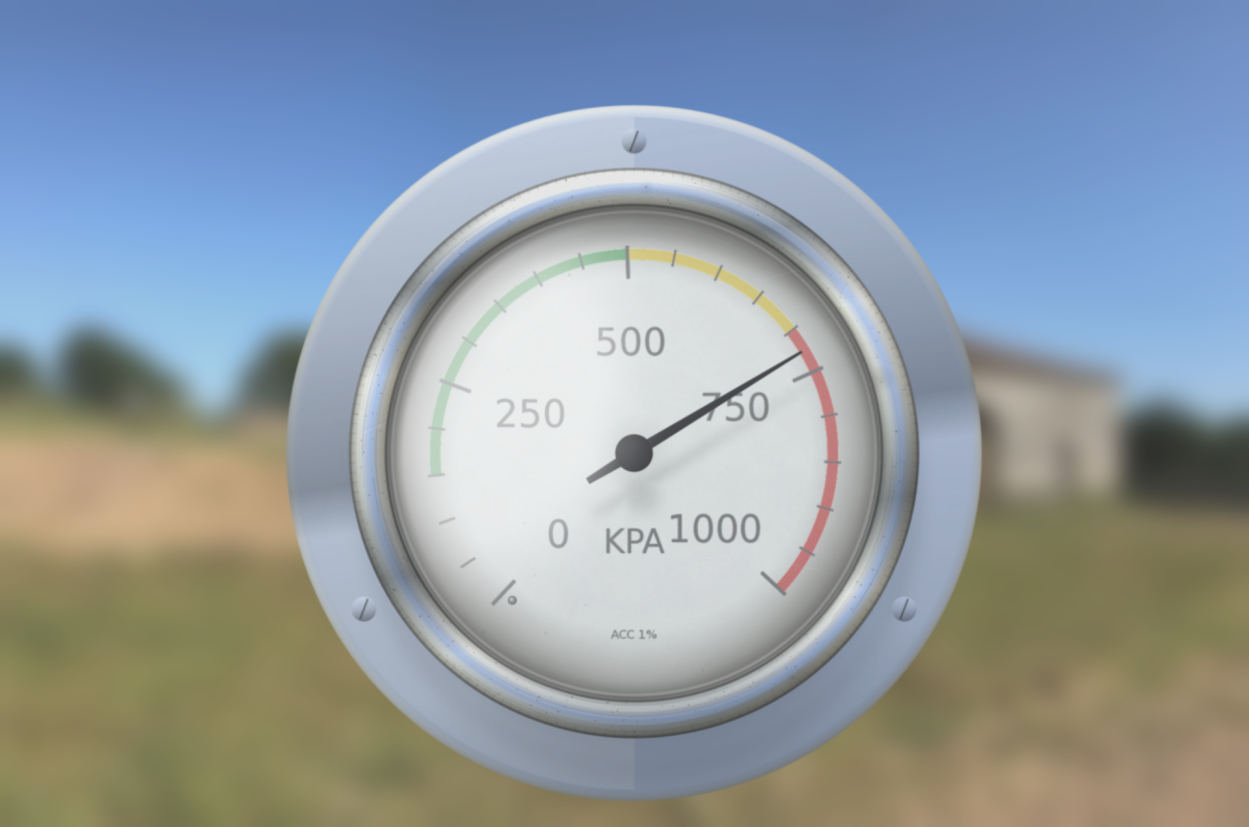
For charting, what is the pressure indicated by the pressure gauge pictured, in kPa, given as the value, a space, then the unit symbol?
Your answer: 725 kPa
